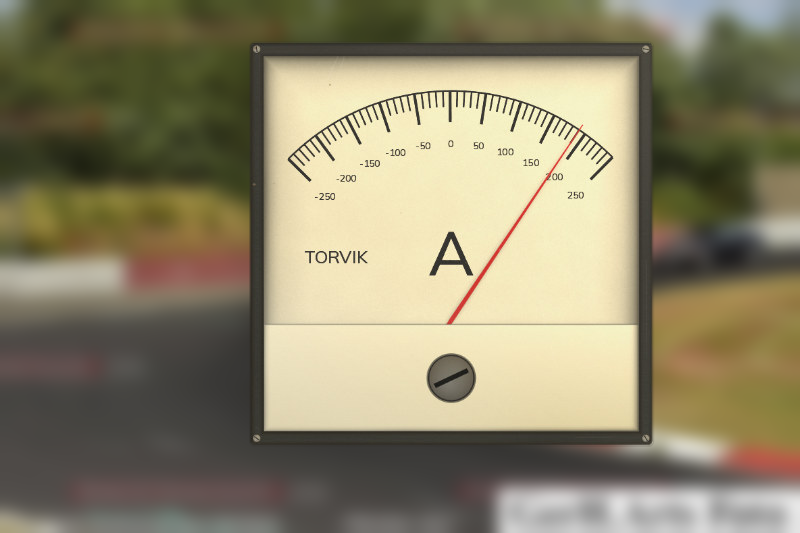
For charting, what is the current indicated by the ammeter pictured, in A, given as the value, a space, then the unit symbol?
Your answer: 190 A
